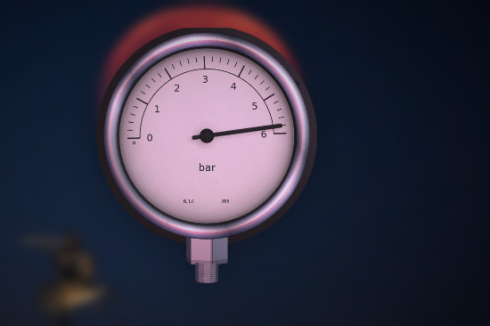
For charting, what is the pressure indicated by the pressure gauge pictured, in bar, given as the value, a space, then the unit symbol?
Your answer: 5.8 bar
